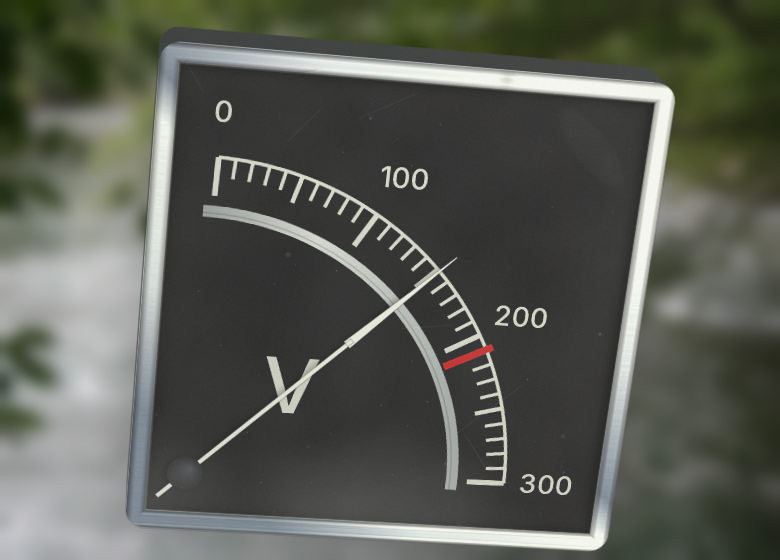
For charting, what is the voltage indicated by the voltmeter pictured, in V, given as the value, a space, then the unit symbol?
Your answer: 150 V
